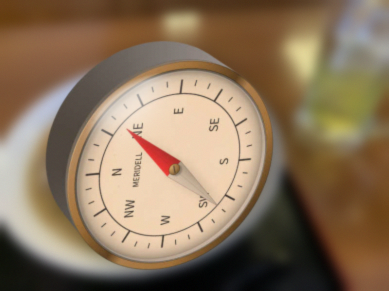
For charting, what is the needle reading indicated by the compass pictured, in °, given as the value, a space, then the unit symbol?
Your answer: 40 °
